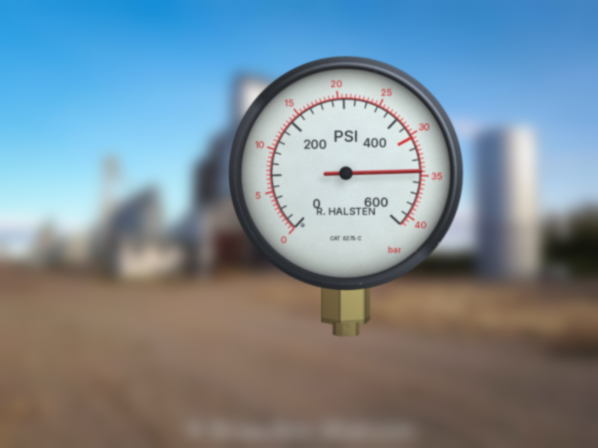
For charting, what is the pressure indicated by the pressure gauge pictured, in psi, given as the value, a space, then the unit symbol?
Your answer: 500 psi
